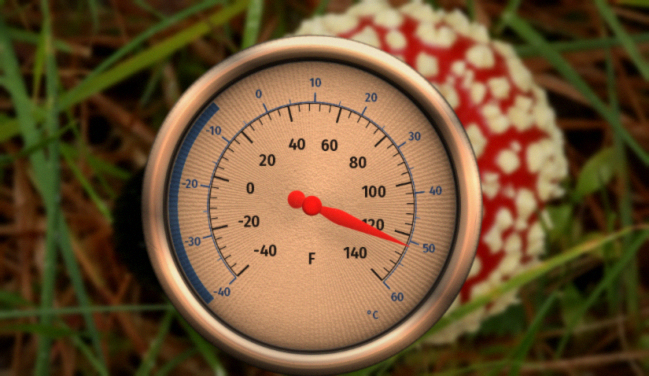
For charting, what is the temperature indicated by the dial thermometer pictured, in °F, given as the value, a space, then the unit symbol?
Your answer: 124 °F
